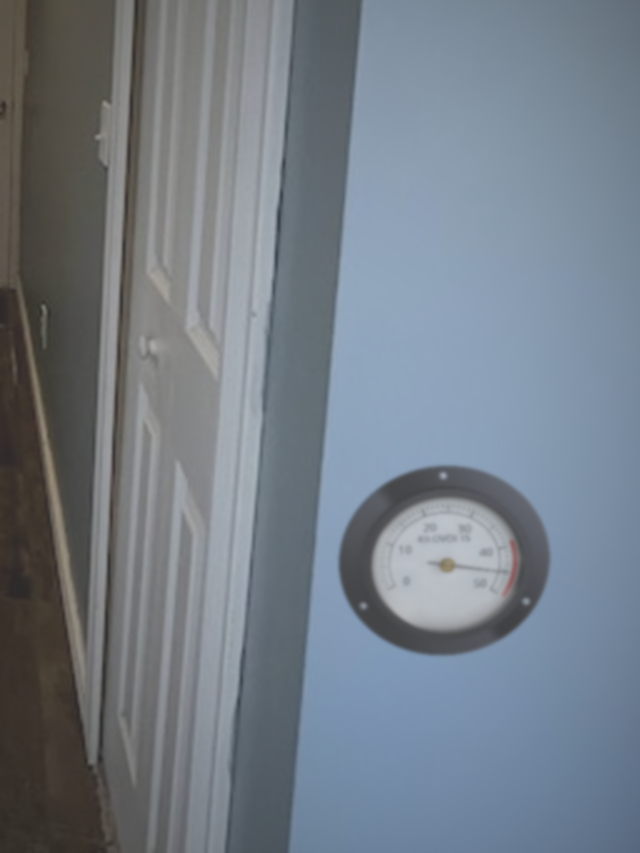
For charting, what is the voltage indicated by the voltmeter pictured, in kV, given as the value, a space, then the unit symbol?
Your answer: 45 kV
